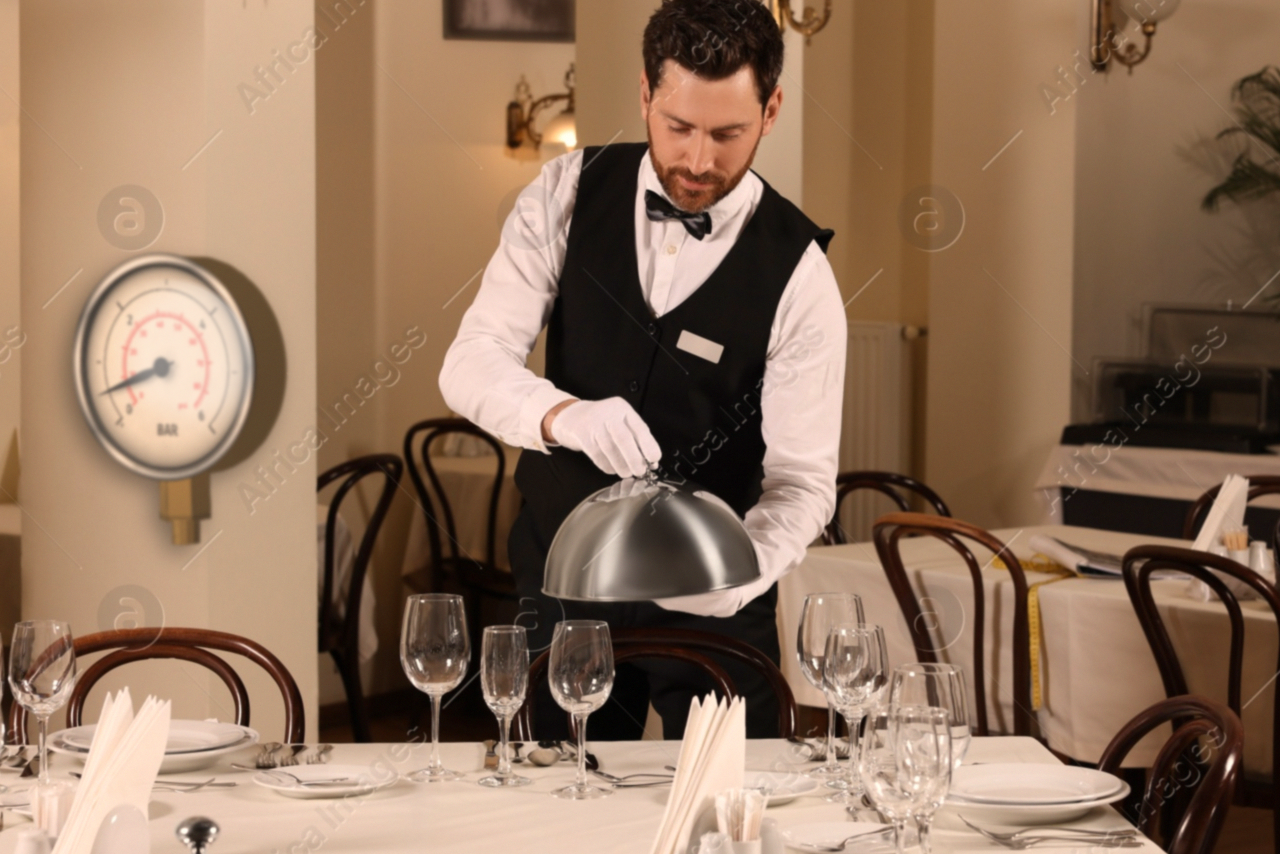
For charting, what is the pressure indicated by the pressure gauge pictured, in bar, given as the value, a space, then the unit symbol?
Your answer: 0.5 bar
